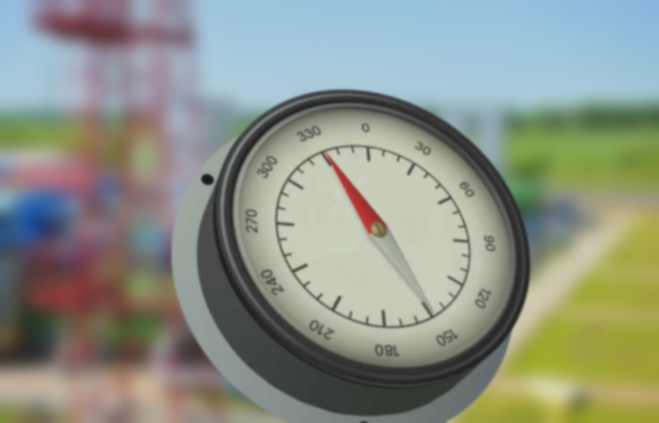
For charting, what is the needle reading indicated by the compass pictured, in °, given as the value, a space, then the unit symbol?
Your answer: 330 °
